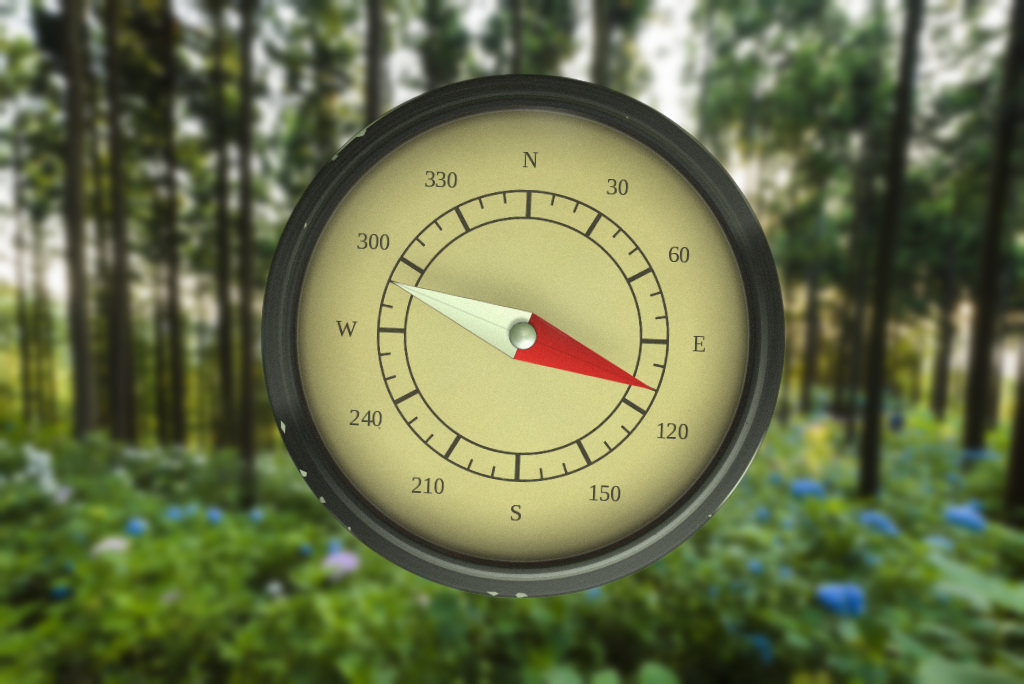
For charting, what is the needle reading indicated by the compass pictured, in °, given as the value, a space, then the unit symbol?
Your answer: 110 °
